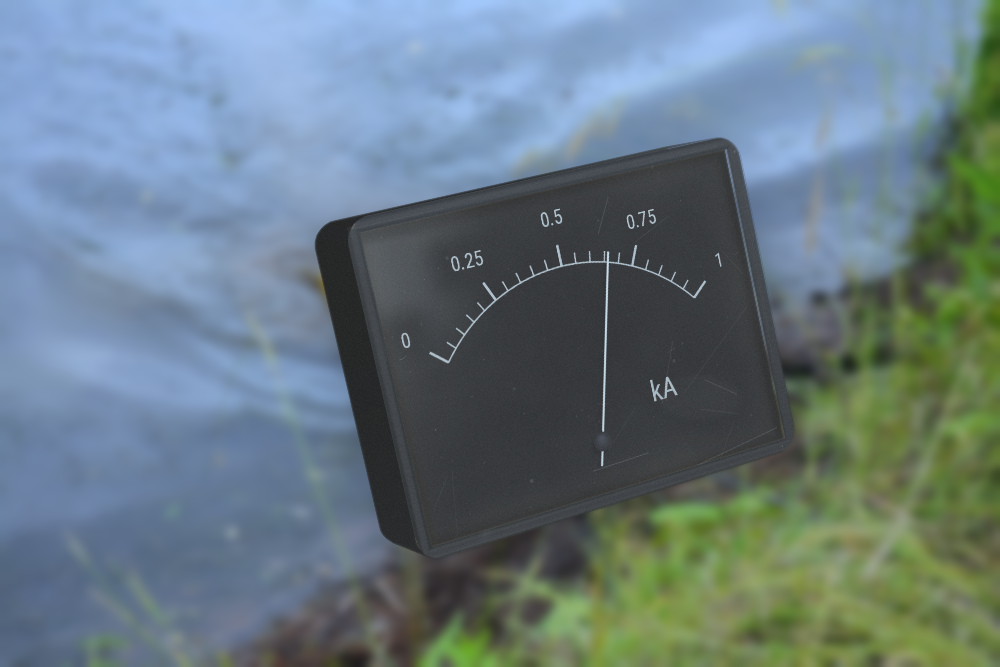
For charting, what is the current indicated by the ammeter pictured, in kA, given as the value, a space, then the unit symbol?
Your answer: 0.65 kA
